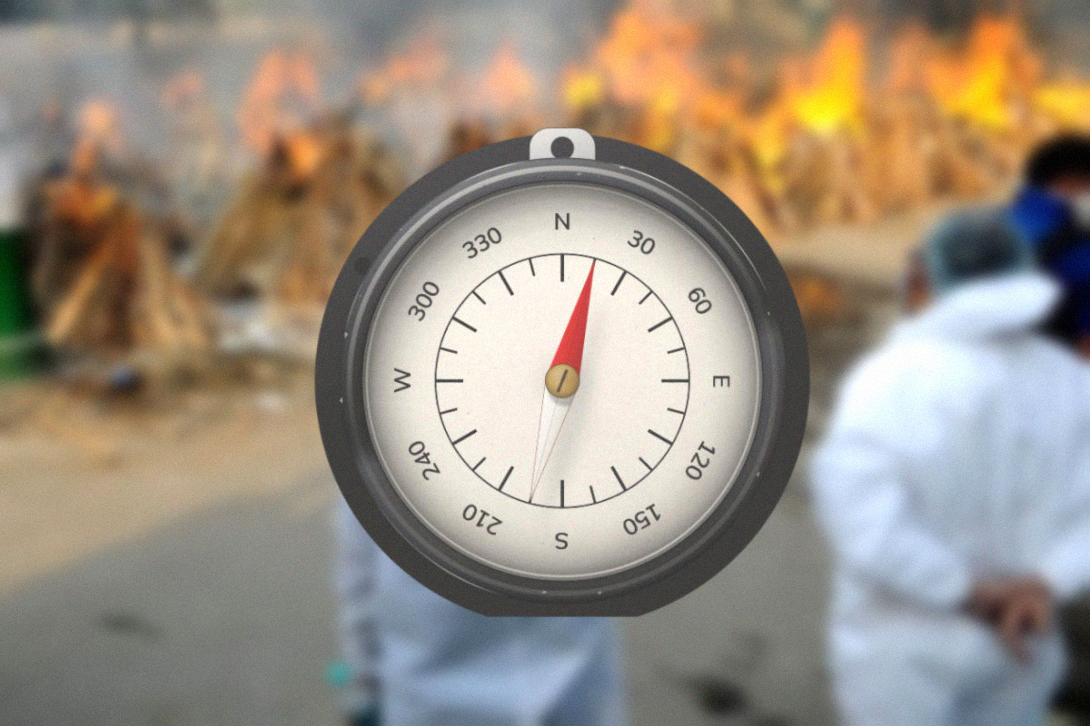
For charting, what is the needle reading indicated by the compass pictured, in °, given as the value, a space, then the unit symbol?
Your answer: 15 °
